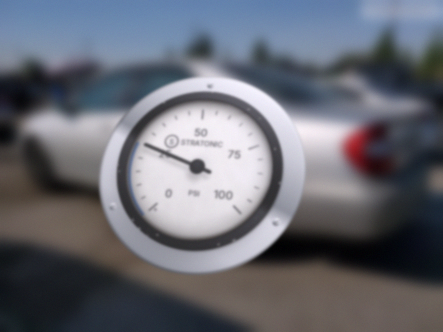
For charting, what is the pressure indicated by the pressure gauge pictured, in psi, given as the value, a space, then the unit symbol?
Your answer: 25 psi
